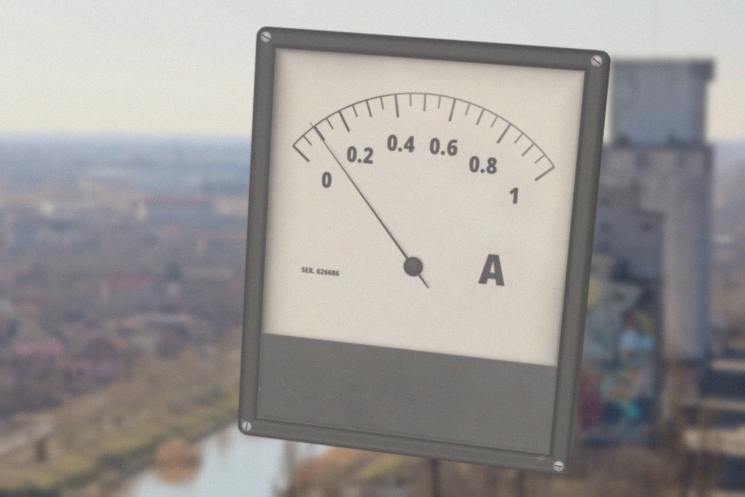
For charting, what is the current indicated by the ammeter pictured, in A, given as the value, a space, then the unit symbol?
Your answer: 0.1 A
